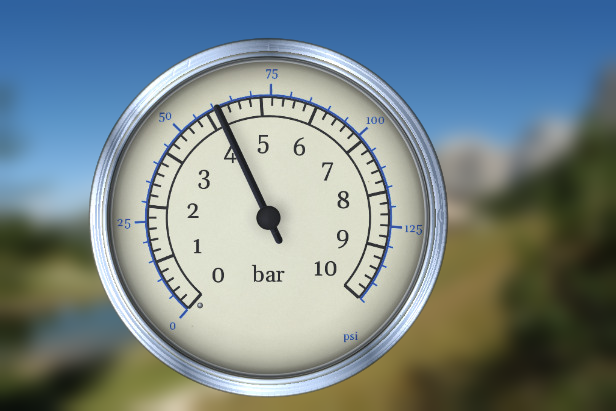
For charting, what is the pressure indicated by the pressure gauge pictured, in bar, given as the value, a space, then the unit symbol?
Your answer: 4.2 bar
